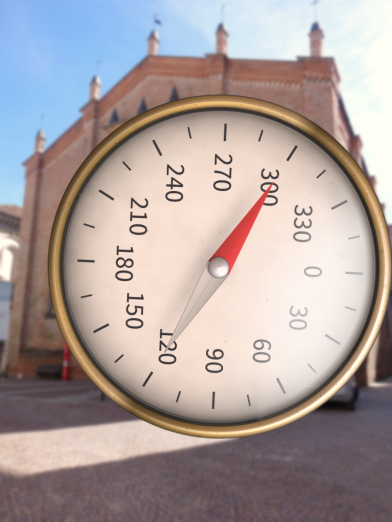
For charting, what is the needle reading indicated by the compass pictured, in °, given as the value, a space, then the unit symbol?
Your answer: 300 °
